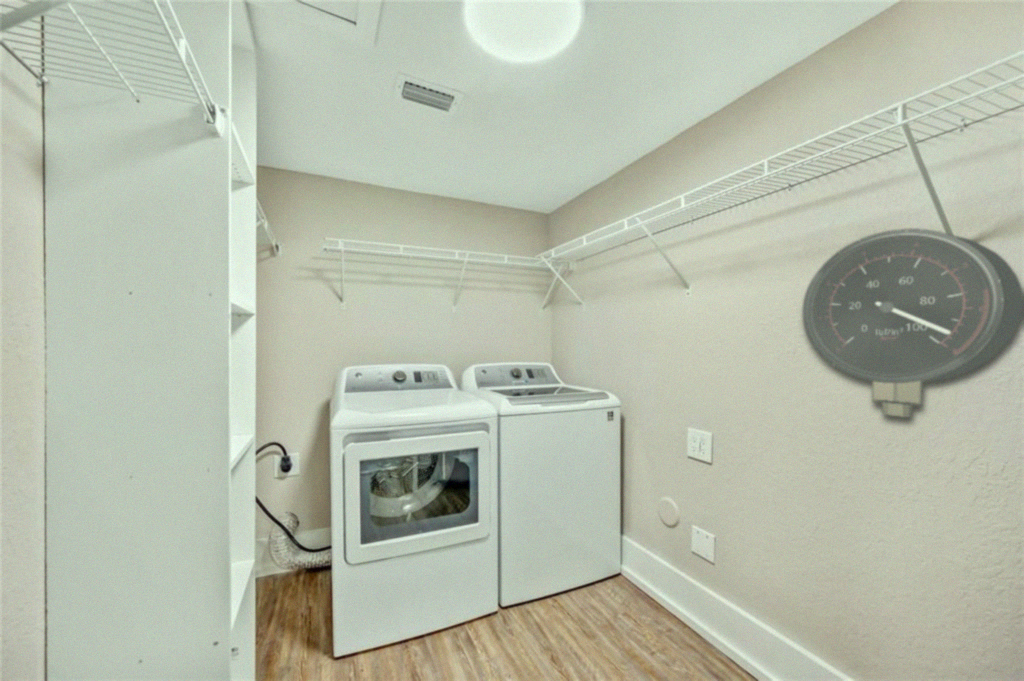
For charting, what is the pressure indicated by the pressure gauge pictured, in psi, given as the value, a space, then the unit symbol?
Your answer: 95 psi
